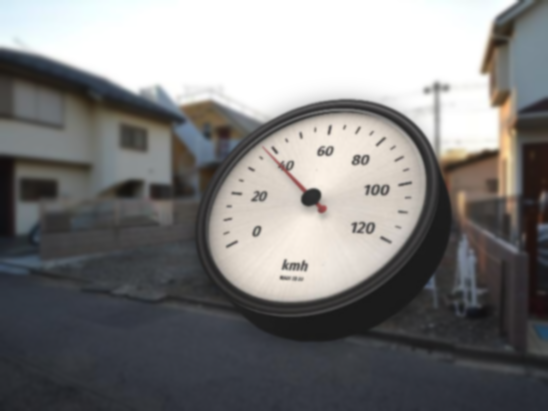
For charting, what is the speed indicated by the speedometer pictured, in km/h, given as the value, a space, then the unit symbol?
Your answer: 37.5 km/h
